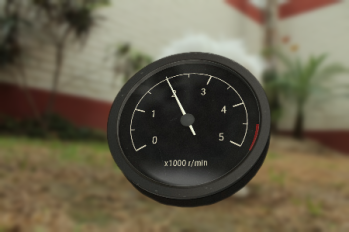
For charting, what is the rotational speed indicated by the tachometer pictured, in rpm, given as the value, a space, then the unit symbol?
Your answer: 2000 rpm
